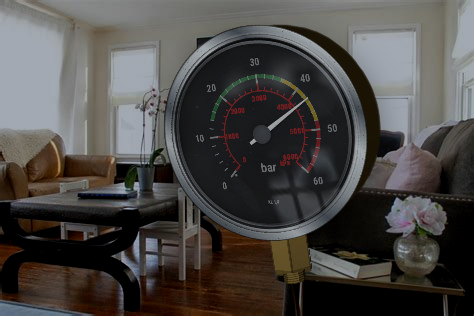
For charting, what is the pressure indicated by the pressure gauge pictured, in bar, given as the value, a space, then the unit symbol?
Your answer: 43 bar
